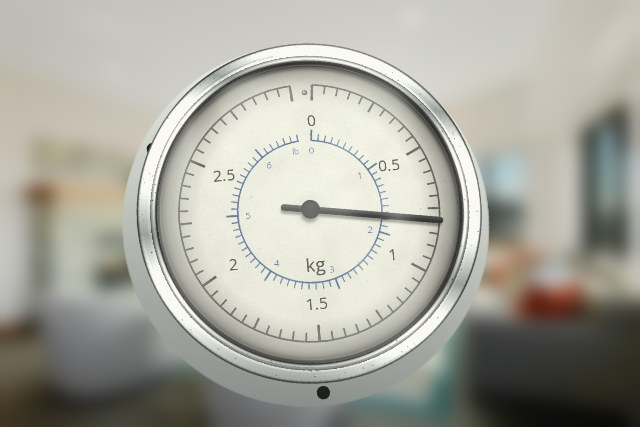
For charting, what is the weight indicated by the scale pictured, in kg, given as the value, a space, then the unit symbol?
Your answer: 0.8 kg
